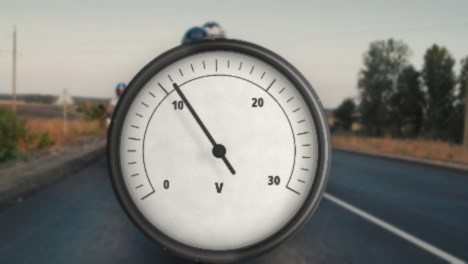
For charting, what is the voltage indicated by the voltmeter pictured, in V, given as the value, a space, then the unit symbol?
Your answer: 11 V
